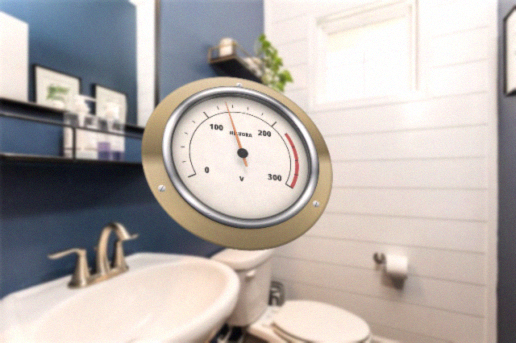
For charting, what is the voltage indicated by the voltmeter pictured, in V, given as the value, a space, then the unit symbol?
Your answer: 130 V
